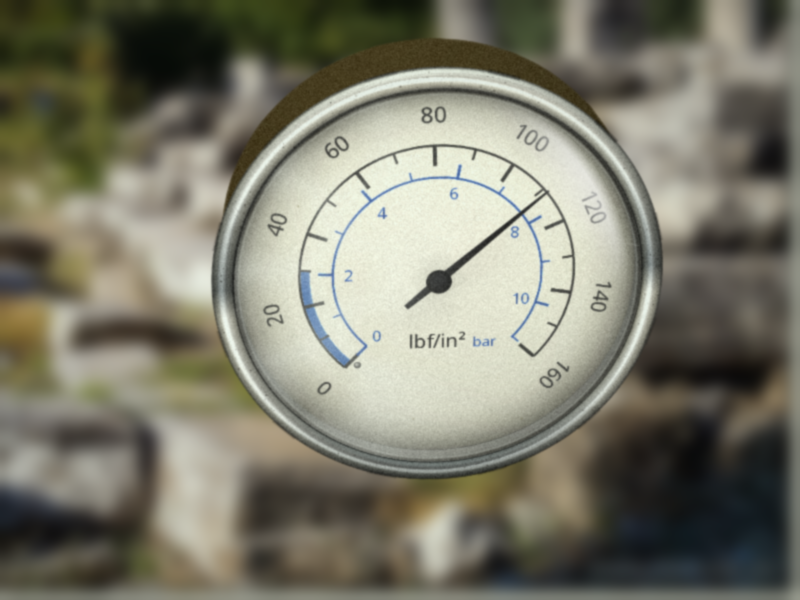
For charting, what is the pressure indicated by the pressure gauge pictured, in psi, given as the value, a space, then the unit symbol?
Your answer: 110 psi
